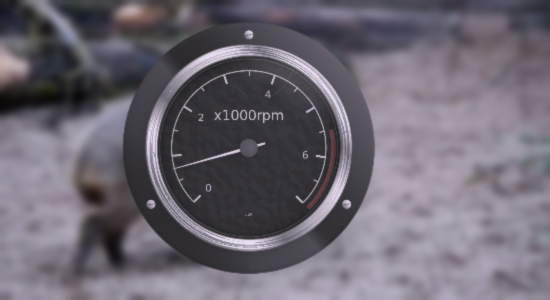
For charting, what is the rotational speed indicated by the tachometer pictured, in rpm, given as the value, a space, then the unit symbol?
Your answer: 750 rpm
